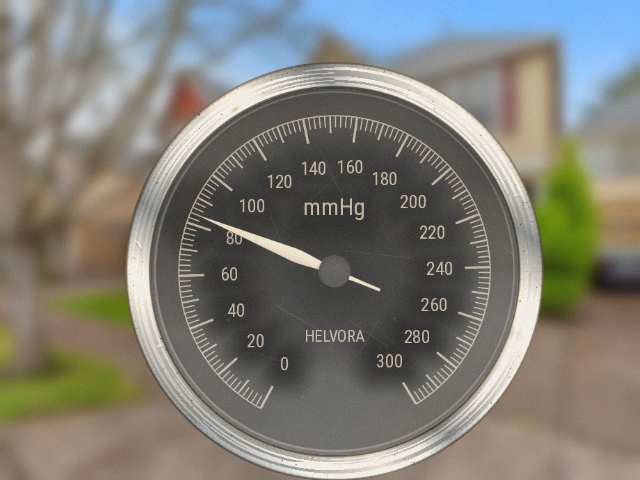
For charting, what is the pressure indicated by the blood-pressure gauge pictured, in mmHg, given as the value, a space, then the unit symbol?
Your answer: 84 mmHg
